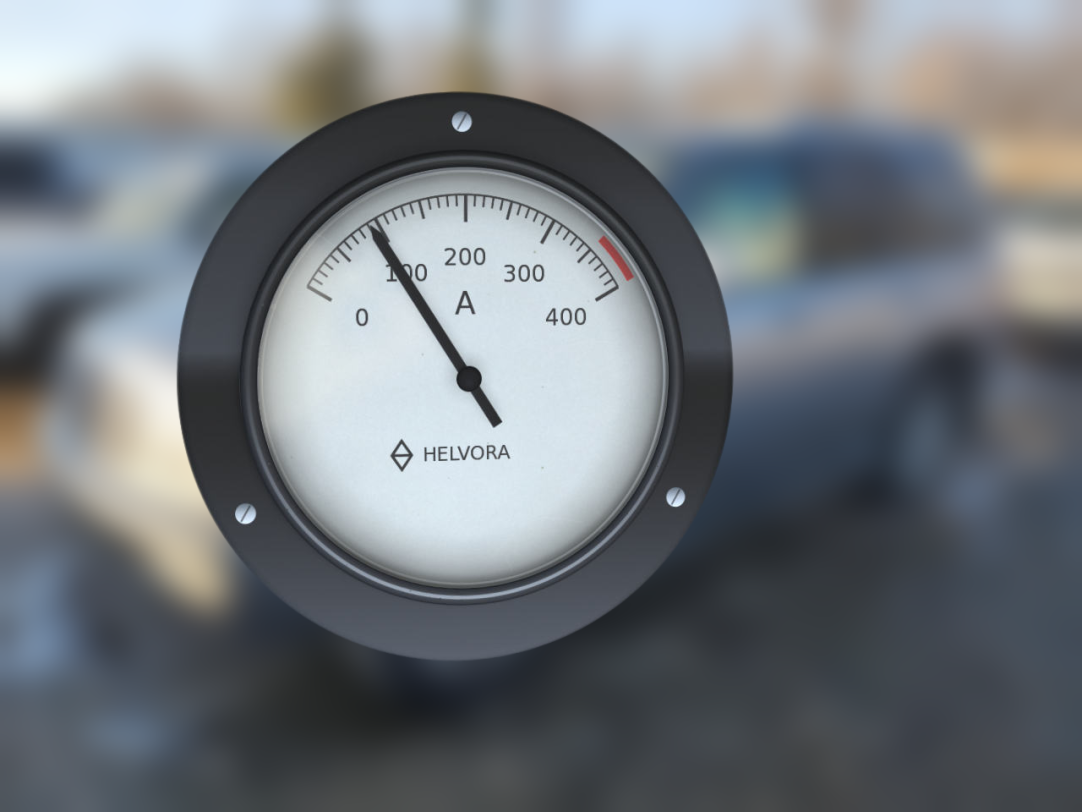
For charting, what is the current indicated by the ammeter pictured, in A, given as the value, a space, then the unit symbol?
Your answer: 90 A
